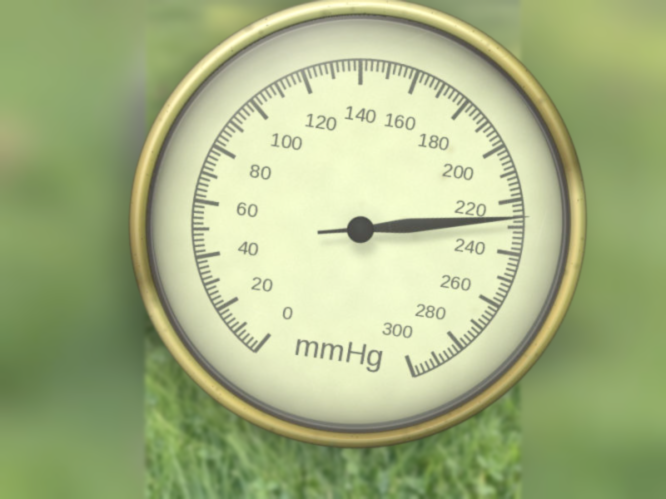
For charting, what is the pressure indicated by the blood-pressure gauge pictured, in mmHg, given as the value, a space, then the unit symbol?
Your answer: 226 mmHg
